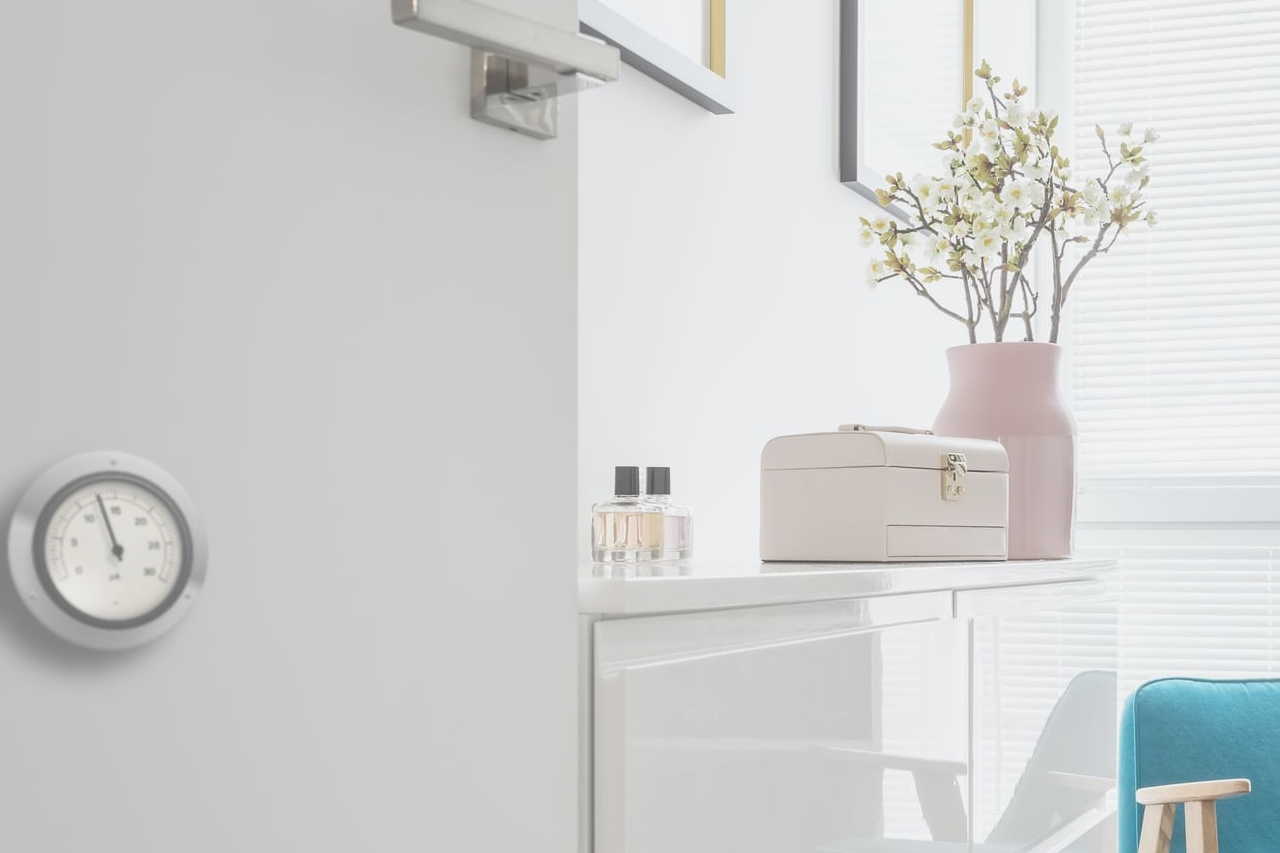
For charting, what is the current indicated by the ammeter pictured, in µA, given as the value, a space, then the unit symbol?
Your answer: 12.5 µA
